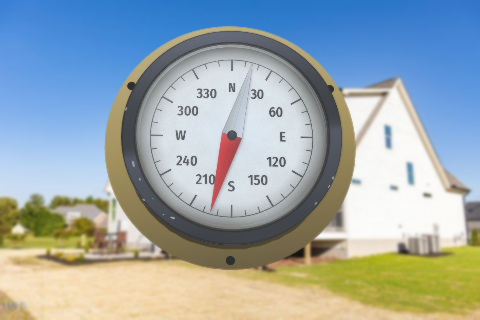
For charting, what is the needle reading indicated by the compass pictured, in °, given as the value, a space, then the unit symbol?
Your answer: 195 °
